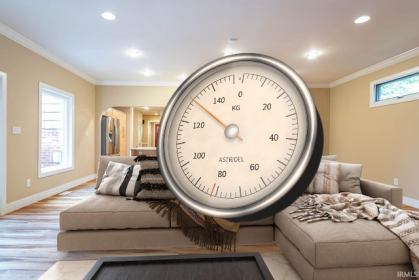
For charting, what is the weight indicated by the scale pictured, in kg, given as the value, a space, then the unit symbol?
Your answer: 130 kg
